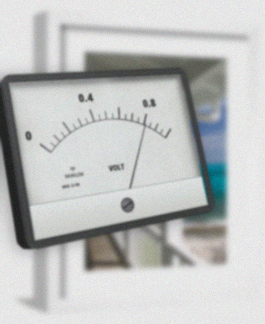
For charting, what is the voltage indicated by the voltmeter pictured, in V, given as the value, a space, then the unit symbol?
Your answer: 0.8 V
